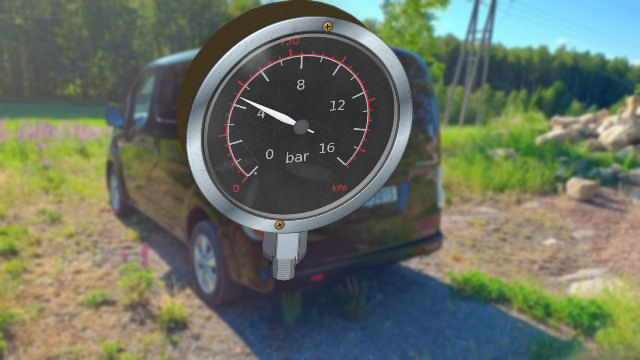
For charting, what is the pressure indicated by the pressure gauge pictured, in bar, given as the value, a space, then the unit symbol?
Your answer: 4.5 bar
